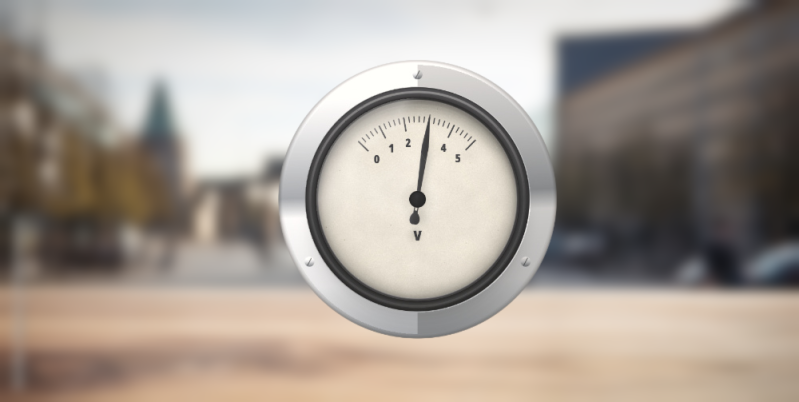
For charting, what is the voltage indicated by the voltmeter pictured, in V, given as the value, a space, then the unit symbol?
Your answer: 3 V
